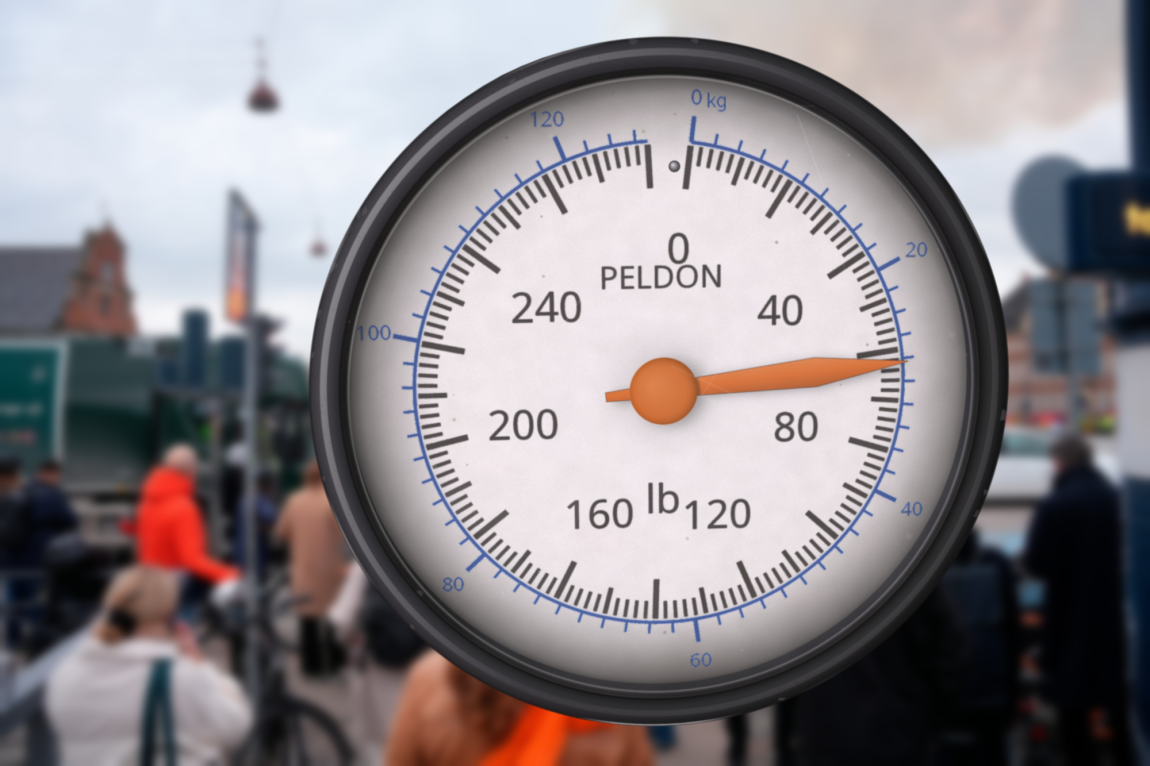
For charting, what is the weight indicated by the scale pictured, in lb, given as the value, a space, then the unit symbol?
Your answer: 62 lb
